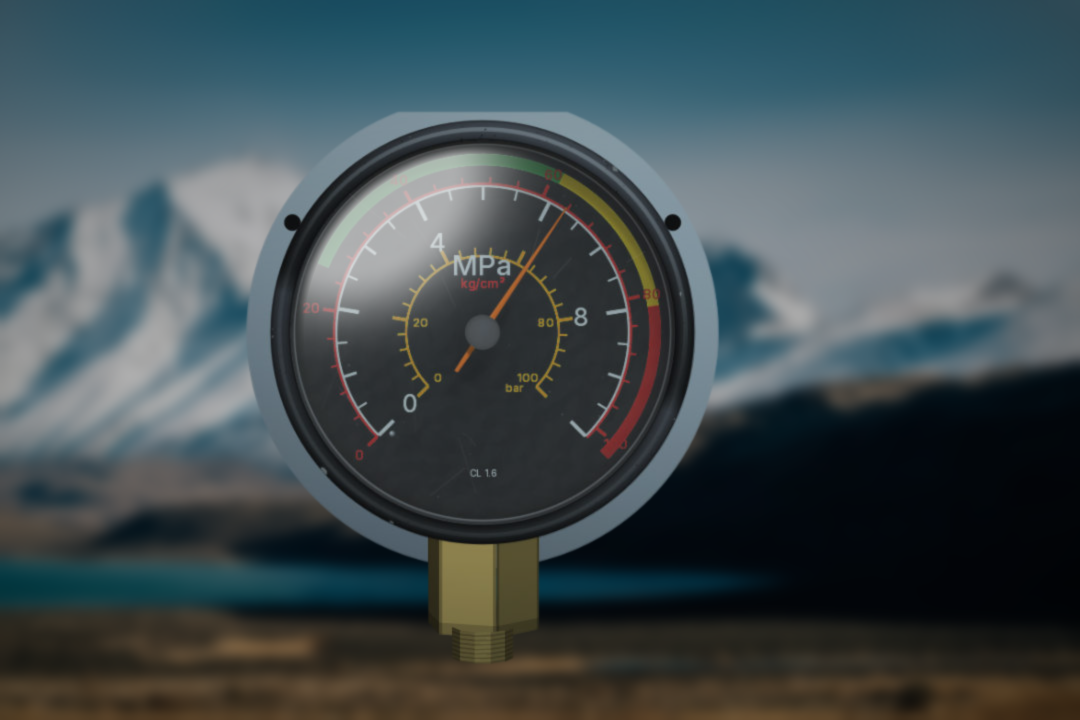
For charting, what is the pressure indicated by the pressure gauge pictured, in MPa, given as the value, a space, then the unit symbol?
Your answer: 6.25 MPa
